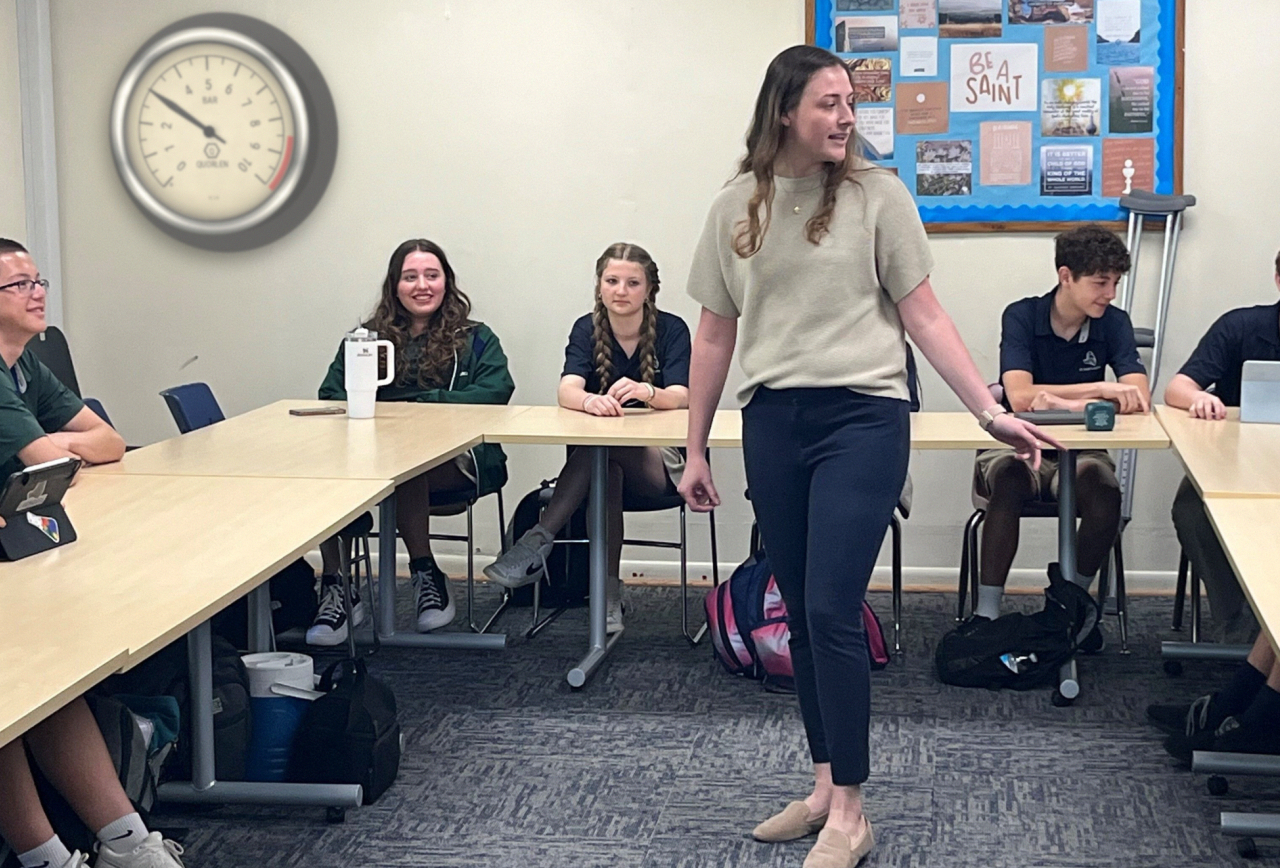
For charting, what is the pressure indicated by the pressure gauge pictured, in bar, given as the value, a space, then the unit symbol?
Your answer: 3 bar
